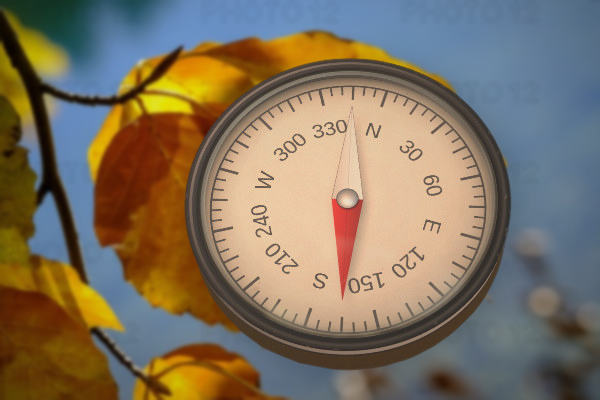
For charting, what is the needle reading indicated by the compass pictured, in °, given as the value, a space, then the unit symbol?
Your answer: 165 °
